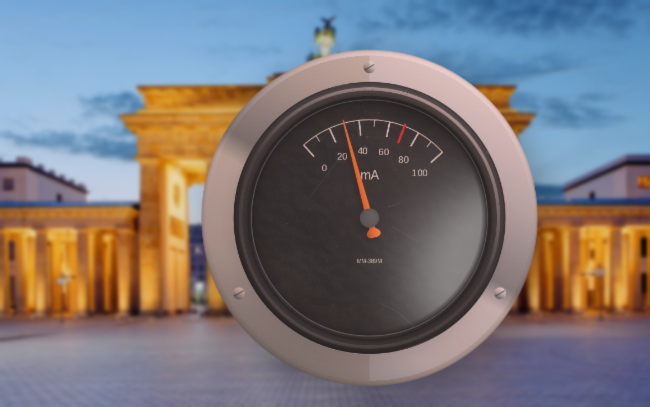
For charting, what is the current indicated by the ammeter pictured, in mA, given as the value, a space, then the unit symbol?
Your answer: 30 mA
